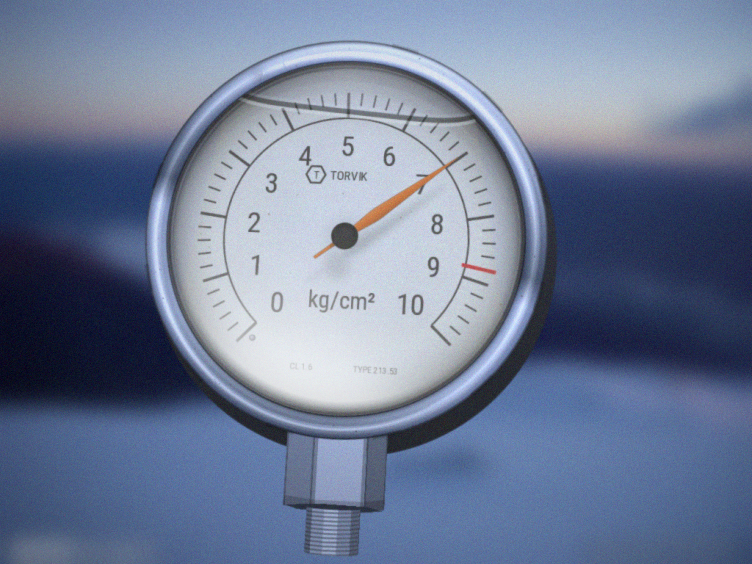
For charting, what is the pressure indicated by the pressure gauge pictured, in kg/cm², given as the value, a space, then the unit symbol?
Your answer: 7 kg/cm²
